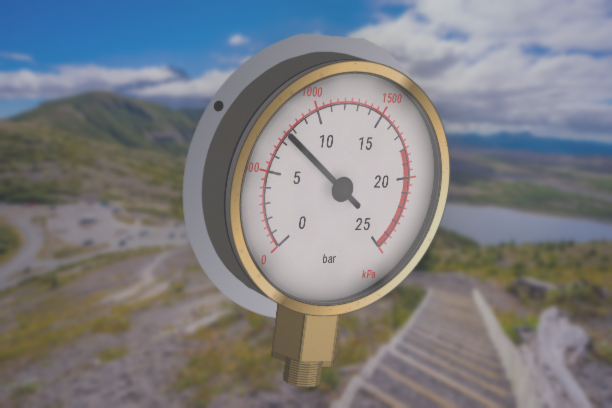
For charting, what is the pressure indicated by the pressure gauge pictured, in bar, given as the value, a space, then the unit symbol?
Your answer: 7.5 bar
